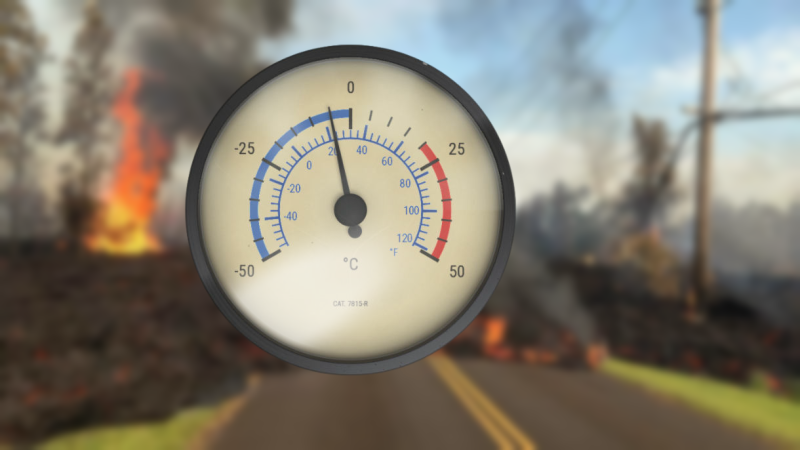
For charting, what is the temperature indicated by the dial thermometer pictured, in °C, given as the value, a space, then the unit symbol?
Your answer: -5 °C
